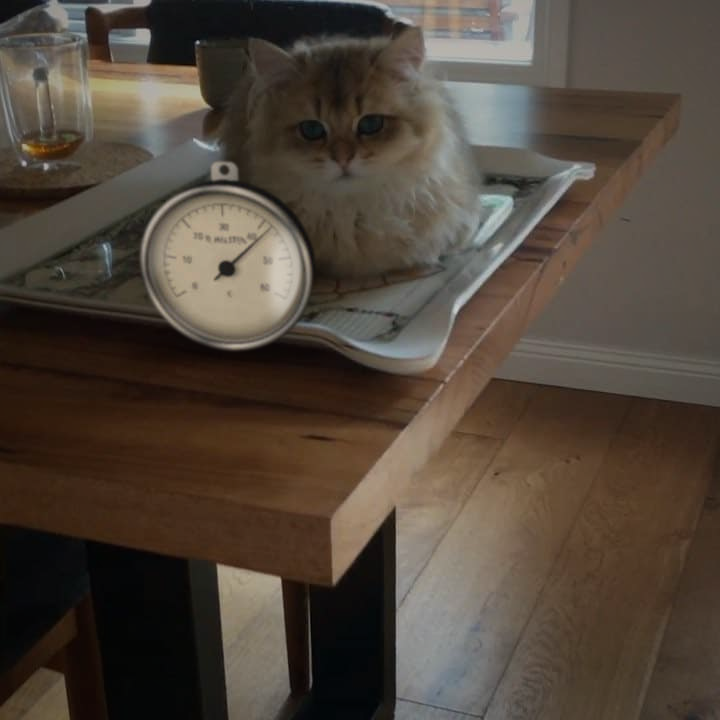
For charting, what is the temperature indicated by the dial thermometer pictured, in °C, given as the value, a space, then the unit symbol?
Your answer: 42 °C
